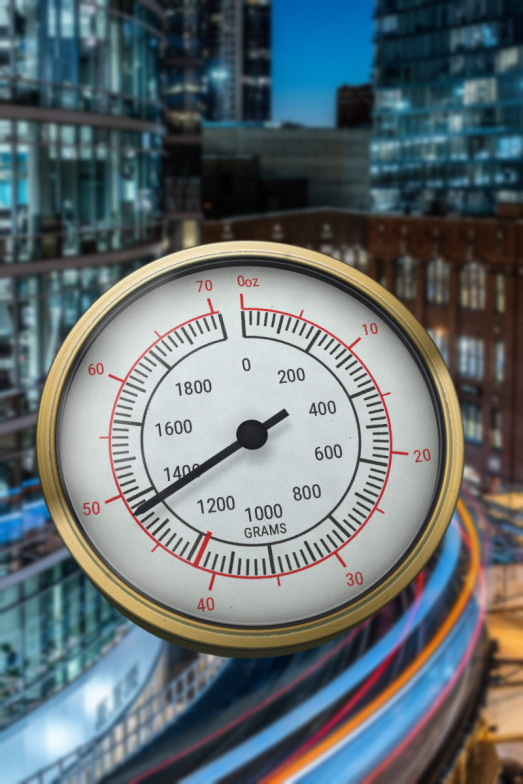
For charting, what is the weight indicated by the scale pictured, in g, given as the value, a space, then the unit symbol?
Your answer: 1360 g
